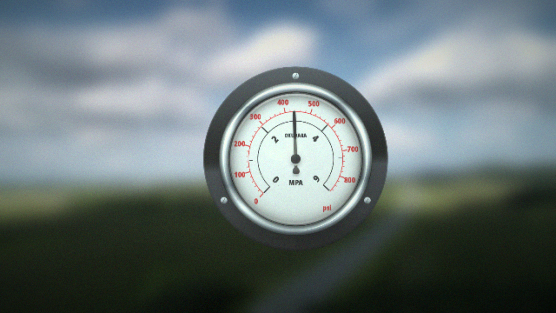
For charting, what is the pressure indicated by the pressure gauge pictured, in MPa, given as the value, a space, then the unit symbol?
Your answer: 3 MPa
